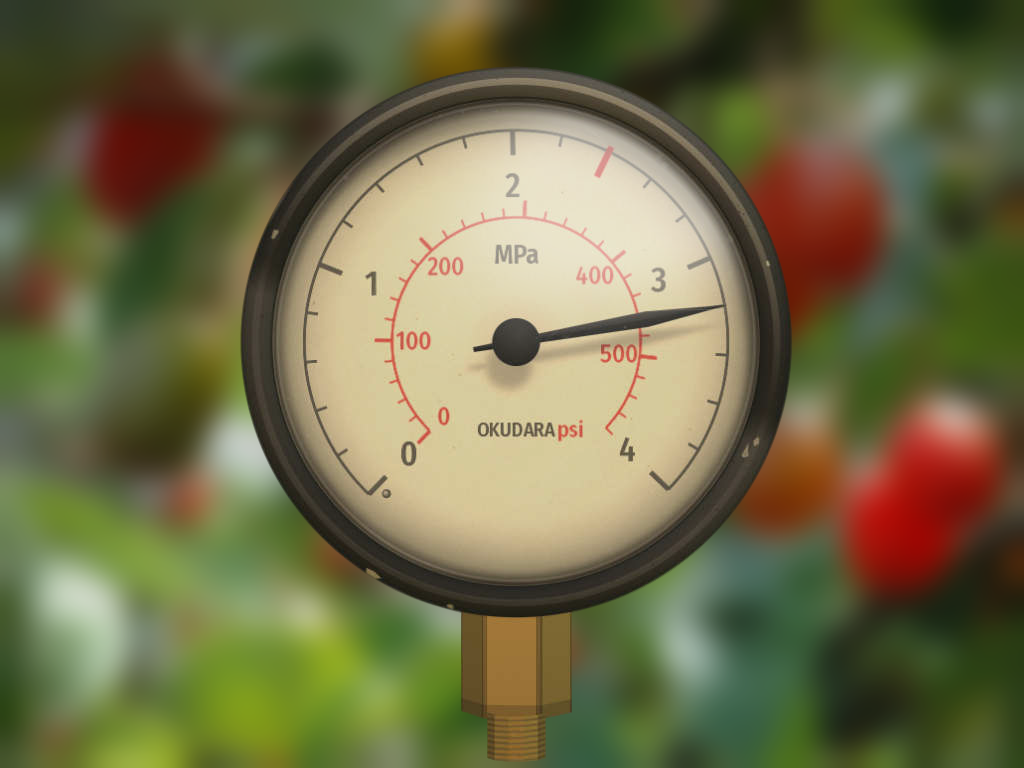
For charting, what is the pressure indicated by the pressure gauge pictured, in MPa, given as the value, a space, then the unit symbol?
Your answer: 3.2 MPa
